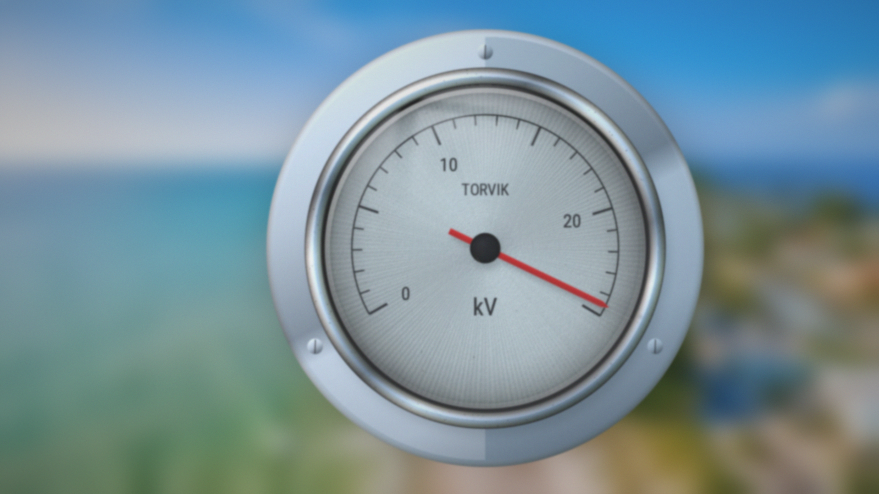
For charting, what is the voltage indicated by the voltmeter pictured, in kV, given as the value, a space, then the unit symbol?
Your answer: 24.5 kV
